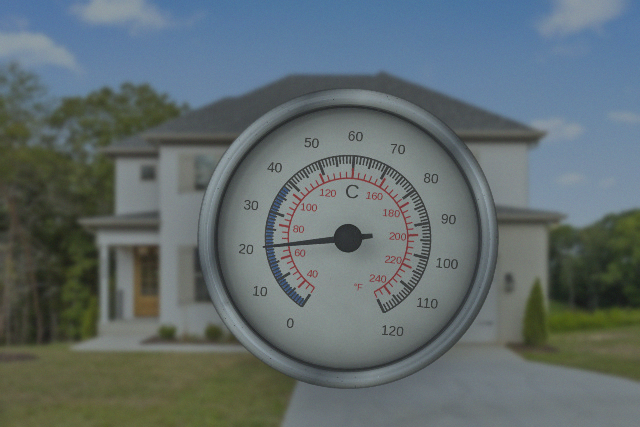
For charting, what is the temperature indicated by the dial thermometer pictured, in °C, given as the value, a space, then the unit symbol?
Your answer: 20 °C
